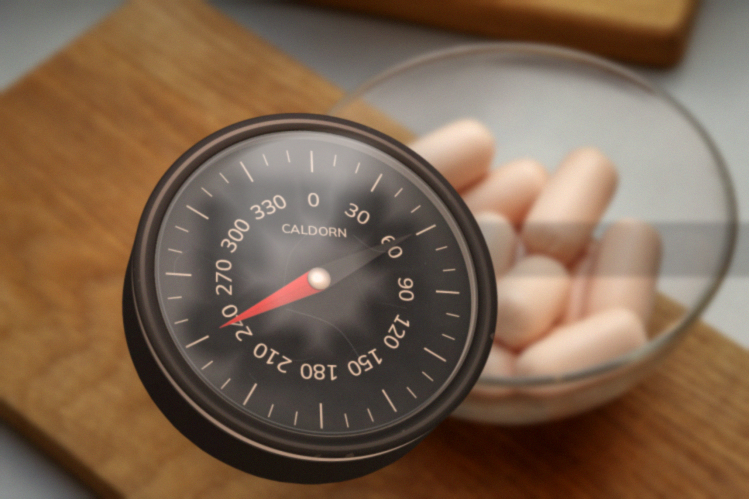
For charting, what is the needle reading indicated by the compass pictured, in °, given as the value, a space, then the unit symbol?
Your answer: 240 °
